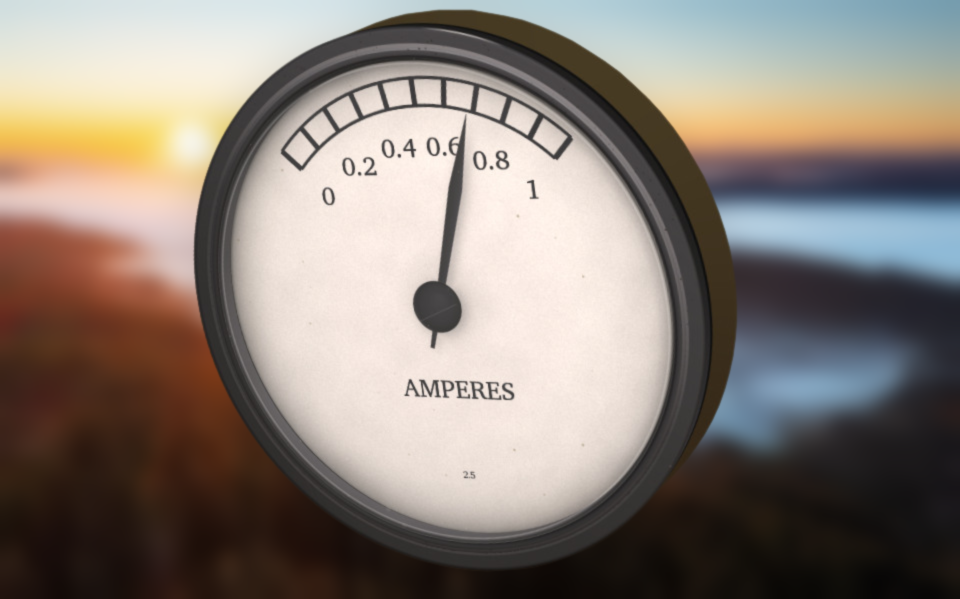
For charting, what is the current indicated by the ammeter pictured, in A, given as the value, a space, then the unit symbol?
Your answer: 0.7 A
